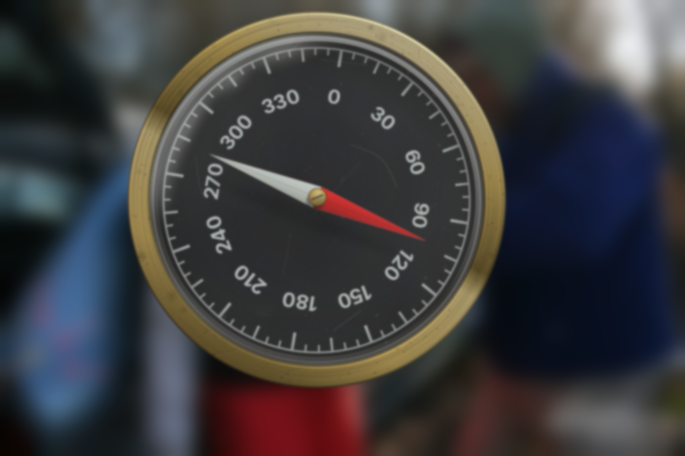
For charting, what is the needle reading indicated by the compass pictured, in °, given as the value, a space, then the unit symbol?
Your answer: 102.5 °
